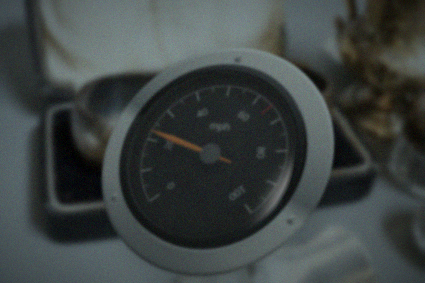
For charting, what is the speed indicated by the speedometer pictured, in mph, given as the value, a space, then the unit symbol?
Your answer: 22.5 mph
